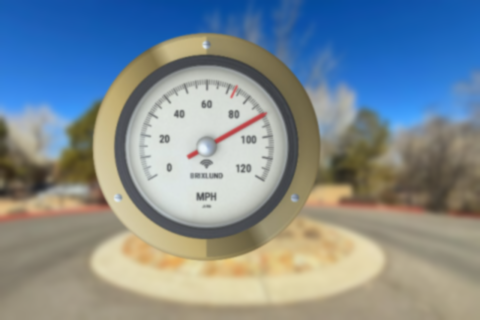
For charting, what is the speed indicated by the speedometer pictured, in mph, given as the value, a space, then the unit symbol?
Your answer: 90 mph
